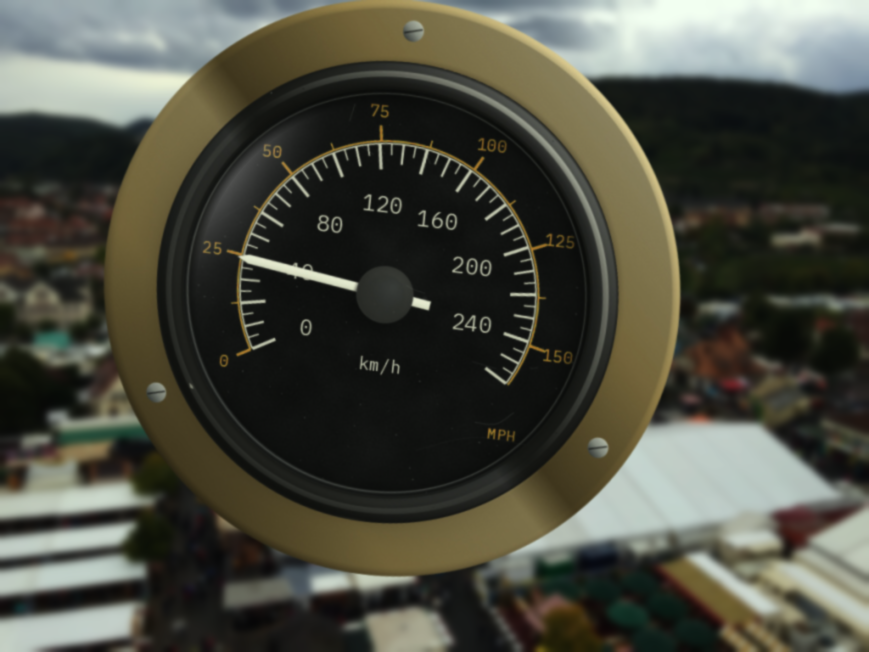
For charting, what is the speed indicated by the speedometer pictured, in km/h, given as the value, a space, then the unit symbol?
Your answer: 40 km/h
